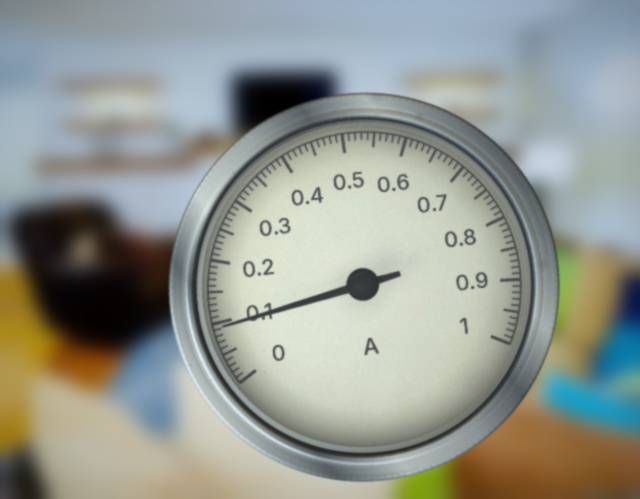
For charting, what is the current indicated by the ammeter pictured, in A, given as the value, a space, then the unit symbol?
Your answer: 0.09 A
